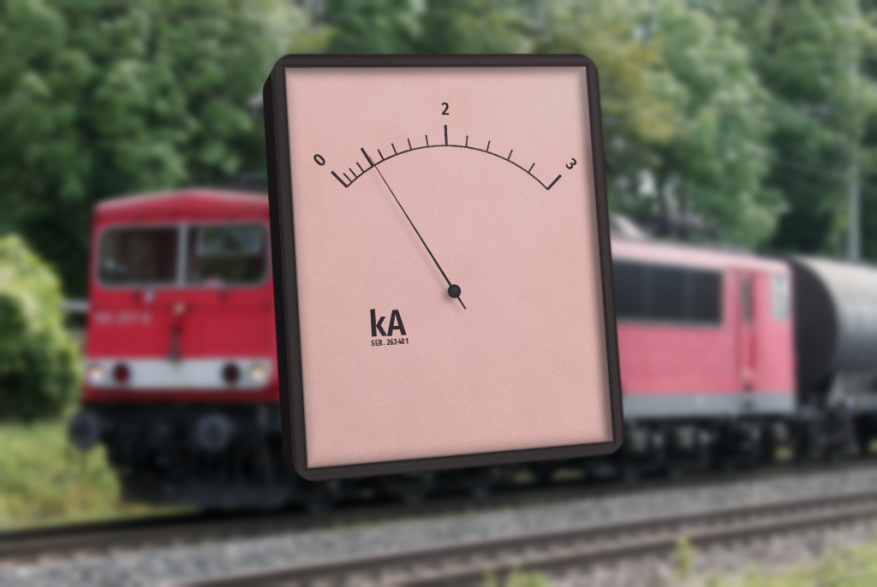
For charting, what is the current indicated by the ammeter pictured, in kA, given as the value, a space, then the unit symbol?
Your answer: 1 kA
